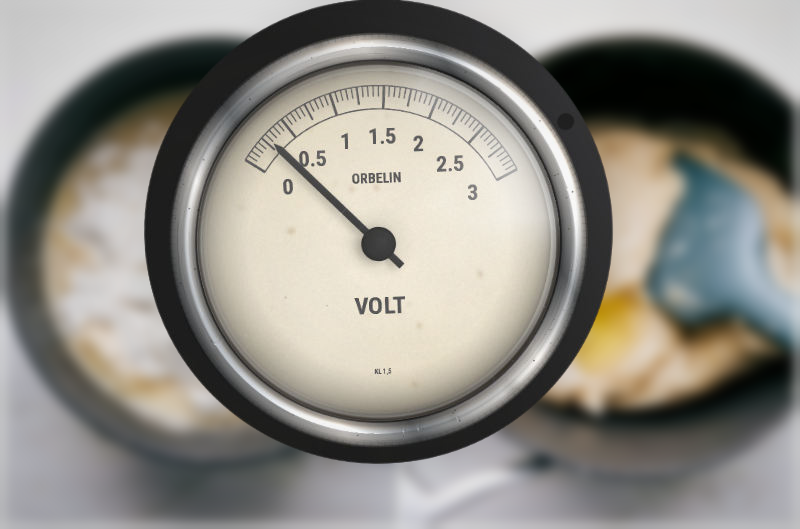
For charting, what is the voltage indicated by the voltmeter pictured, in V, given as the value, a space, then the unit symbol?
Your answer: 0.3 V
